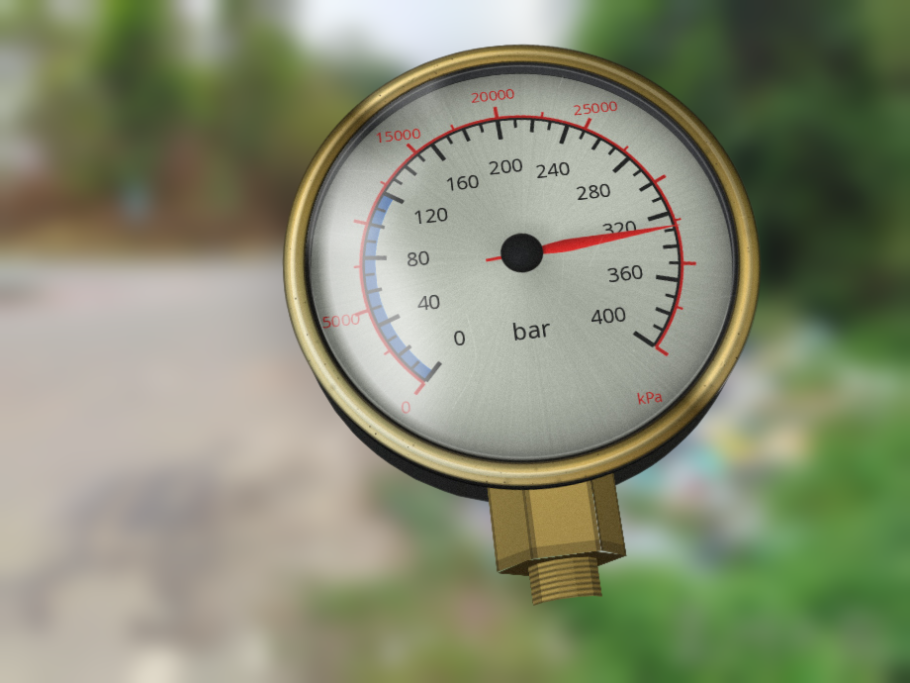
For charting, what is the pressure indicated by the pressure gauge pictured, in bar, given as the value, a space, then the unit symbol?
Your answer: 330 bar
